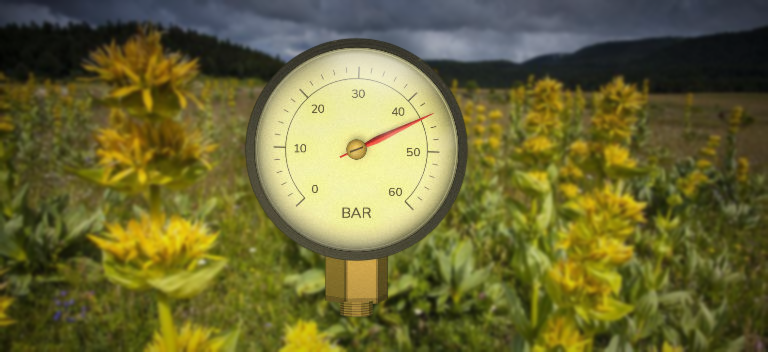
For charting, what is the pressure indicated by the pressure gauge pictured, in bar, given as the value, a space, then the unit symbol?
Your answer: 44 bar
